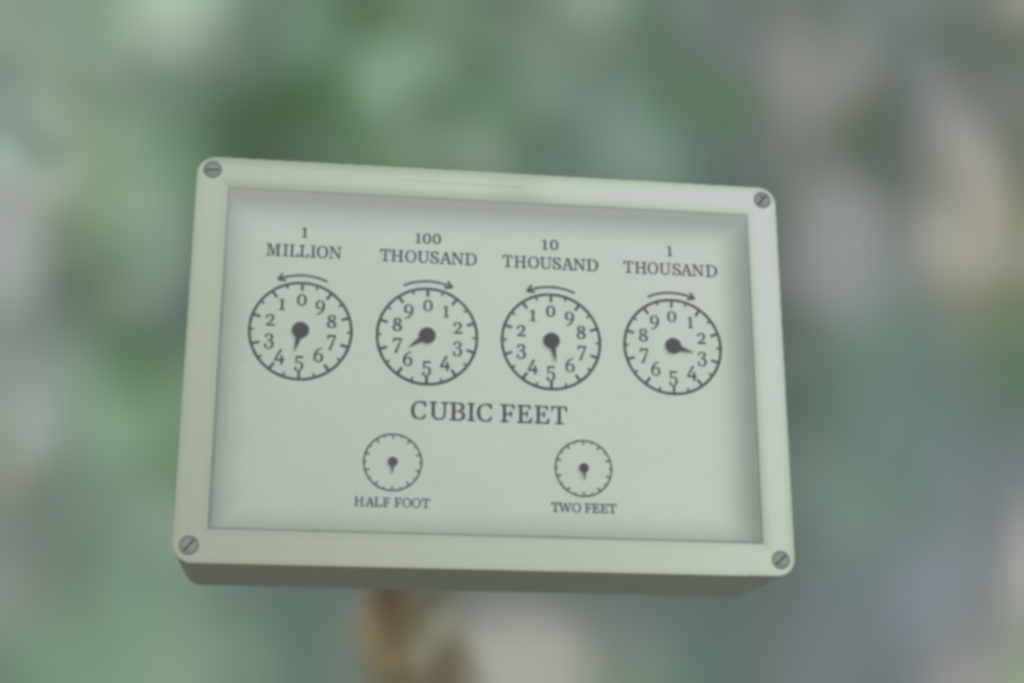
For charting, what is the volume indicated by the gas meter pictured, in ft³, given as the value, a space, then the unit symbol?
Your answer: 465300 ft³
